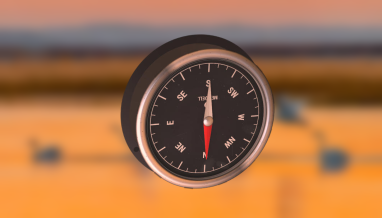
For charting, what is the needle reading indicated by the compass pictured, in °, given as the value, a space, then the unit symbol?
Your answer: 0 °
